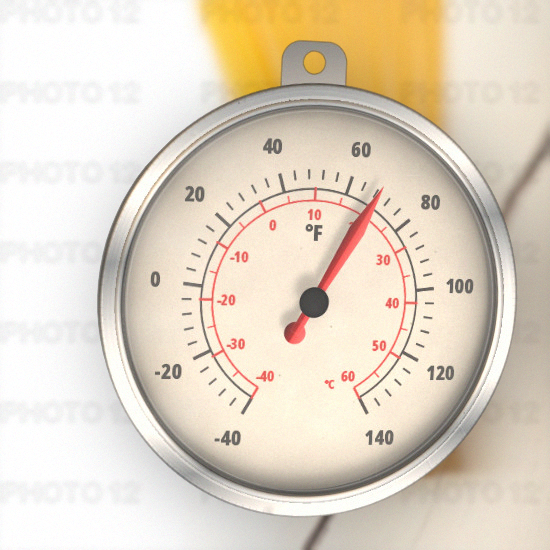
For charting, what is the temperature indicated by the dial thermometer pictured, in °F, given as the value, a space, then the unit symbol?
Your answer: 68 °F
